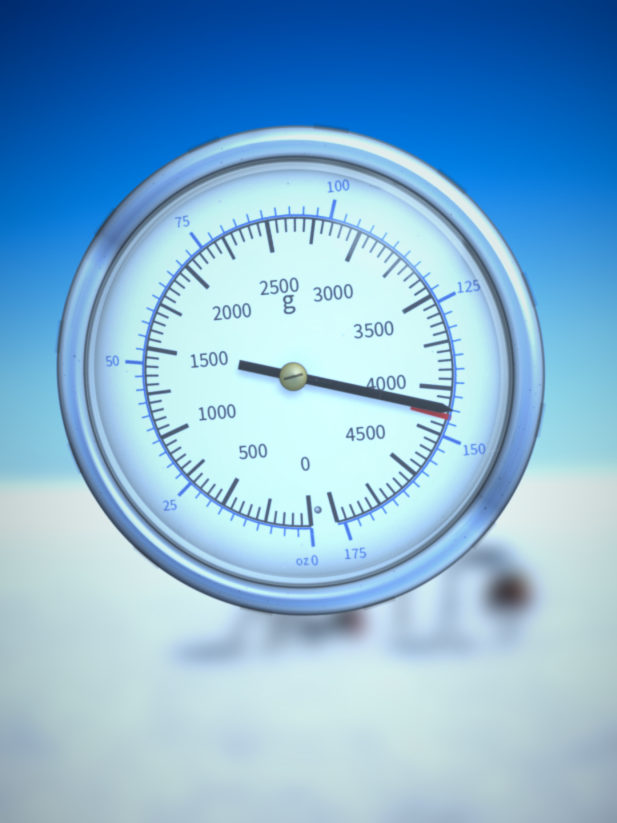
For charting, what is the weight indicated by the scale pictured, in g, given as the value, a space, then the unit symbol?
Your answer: 4100 g
